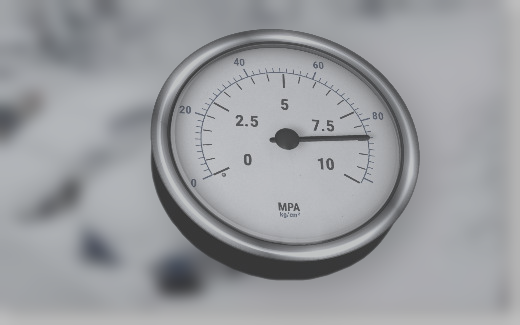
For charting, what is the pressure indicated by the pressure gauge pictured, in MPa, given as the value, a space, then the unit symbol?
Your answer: 8.5 MPa
